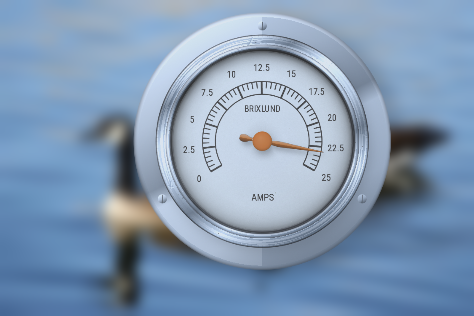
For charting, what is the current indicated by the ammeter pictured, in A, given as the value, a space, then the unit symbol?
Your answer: 23 A
